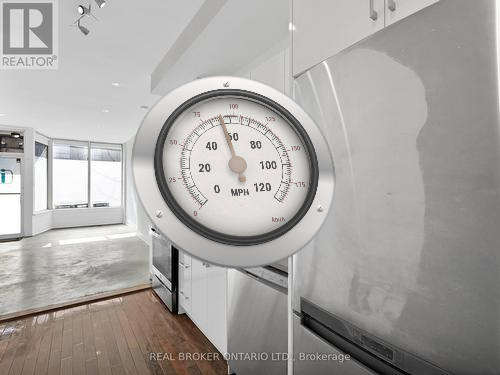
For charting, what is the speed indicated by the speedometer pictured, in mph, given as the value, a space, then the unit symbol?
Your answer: 55 mph
